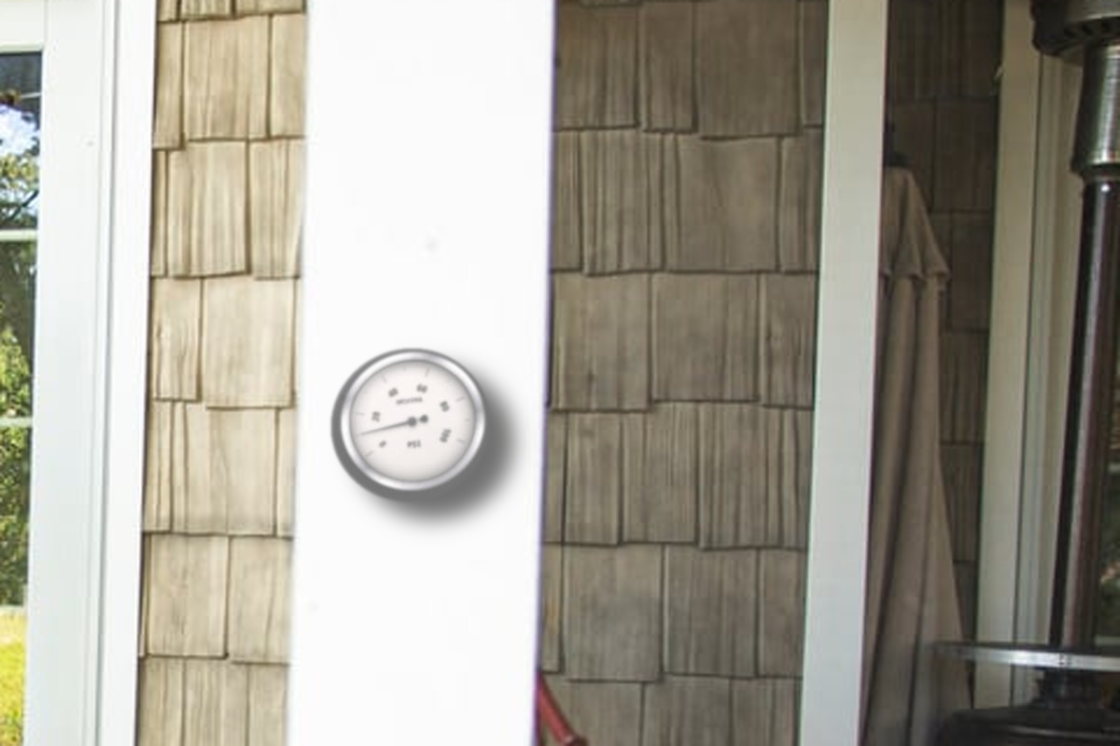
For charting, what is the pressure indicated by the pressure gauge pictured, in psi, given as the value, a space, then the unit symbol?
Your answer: 10 psi
